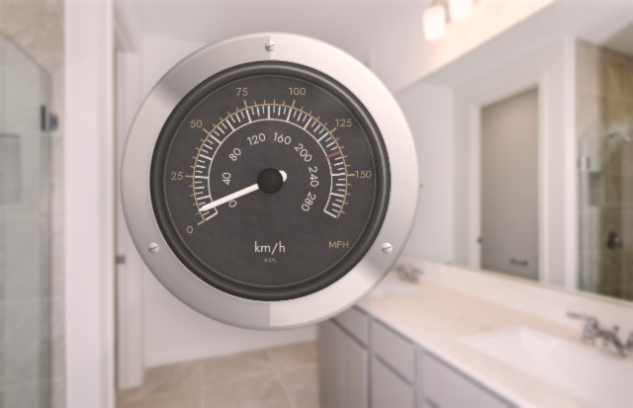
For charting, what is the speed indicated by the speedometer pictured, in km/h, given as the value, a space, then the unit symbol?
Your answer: 10 km/h
